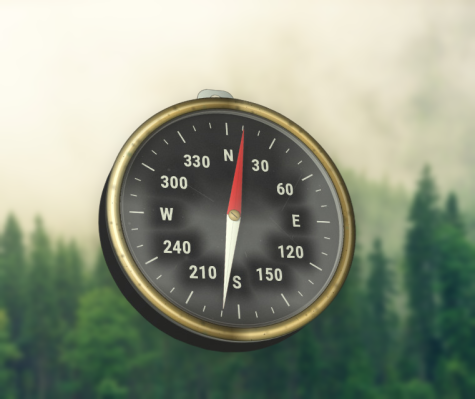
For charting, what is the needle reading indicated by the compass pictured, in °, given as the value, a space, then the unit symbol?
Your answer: 10 °
